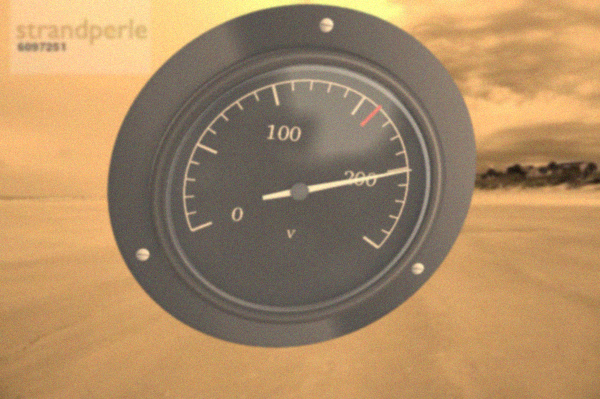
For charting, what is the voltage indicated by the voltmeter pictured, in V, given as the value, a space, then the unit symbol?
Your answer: 200 V
